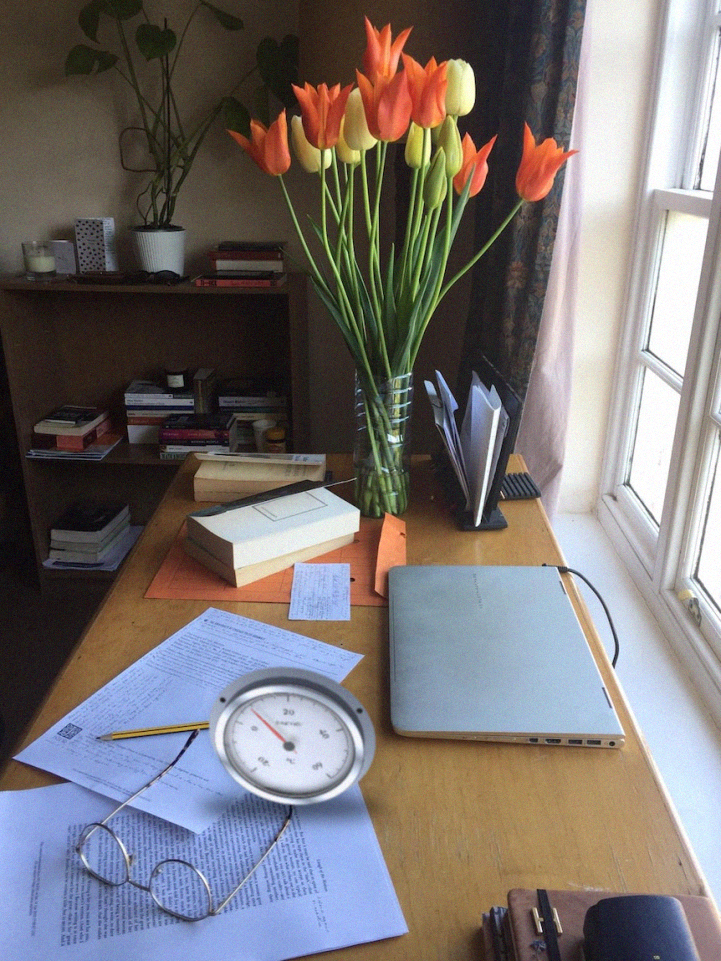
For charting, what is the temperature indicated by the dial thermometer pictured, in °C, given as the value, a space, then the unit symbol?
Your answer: 8 °C
